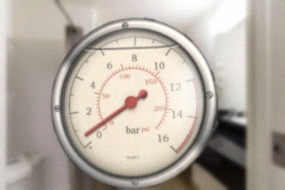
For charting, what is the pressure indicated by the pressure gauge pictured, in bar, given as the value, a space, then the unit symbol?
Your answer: 0.5 bar
